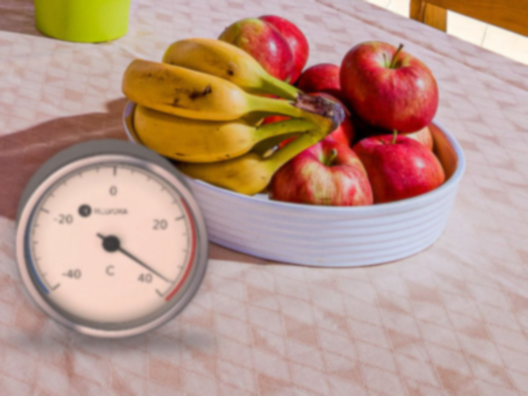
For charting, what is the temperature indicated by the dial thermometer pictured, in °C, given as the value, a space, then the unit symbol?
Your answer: 36 °C
